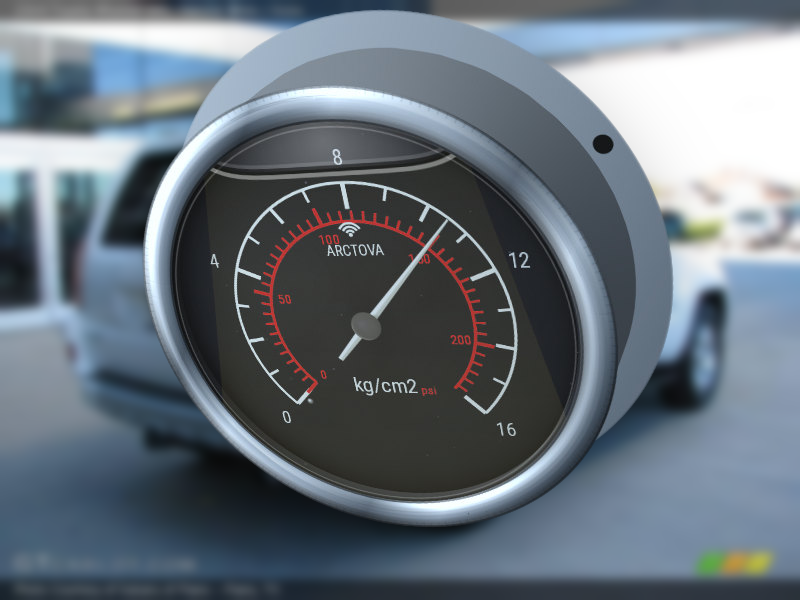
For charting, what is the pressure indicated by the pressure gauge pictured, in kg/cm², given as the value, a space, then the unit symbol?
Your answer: 10.5 kg/cm²
